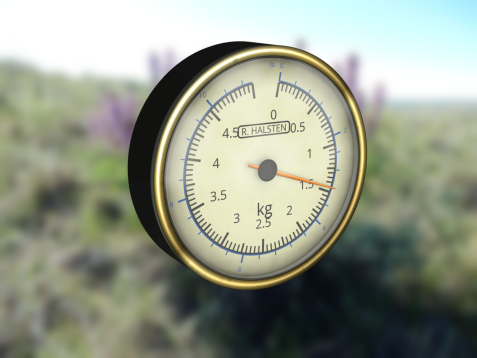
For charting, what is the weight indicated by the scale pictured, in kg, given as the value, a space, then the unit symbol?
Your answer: 1.45 kg
